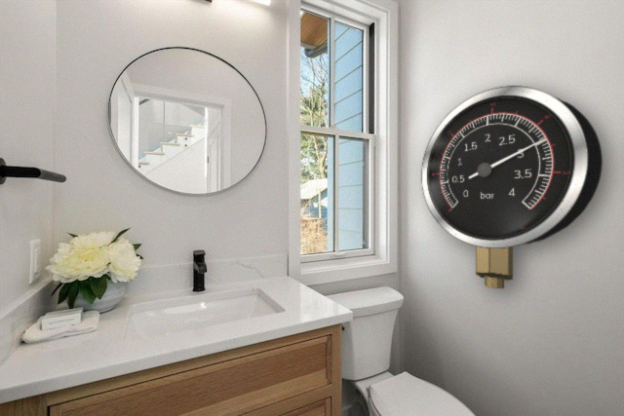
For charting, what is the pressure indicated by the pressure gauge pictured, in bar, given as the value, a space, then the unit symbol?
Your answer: 3 bar
